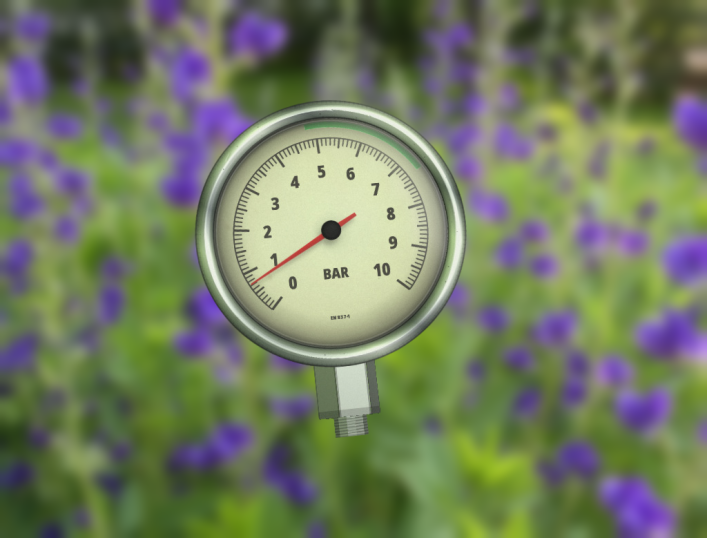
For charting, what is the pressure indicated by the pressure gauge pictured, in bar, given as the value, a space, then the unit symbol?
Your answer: 0.7 bar
